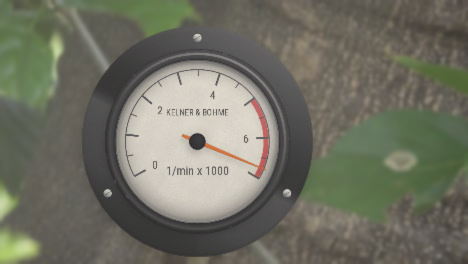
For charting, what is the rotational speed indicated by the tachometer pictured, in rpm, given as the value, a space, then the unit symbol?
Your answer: 6750 rpm
